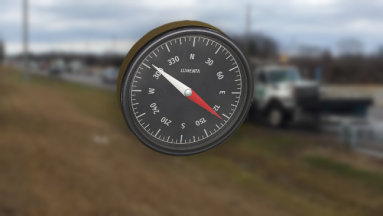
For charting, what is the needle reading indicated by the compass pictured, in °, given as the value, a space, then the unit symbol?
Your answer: 125 °
